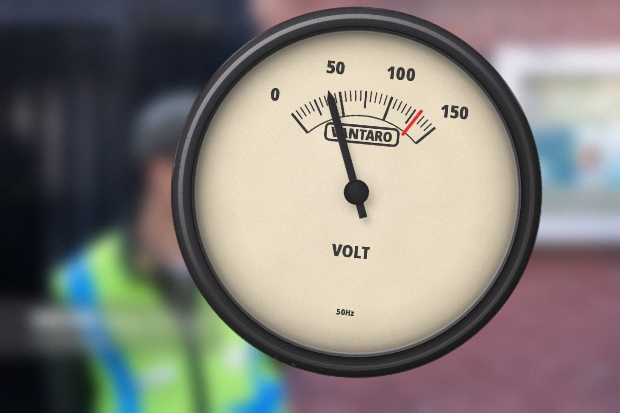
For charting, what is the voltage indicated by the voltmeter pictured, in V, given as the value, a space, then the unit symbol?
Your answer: 40 V
